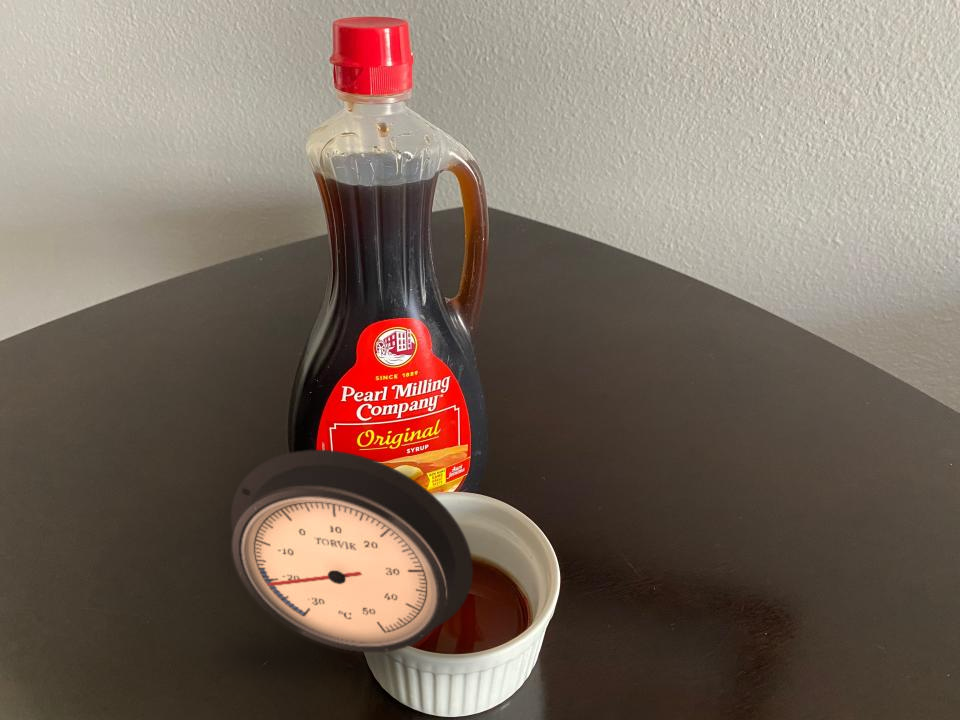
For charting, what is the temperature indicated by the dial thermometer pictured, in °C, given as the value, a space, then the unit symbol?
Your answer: -20 °C
